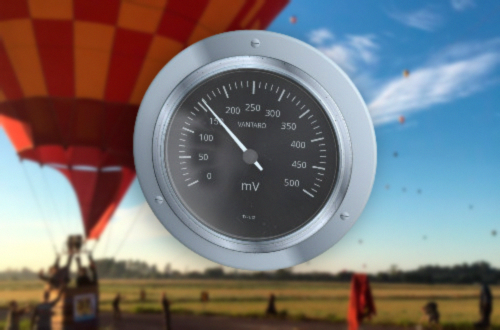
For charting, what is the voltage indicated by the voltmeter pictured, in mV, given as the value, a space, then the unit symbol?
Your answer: 160 mV
